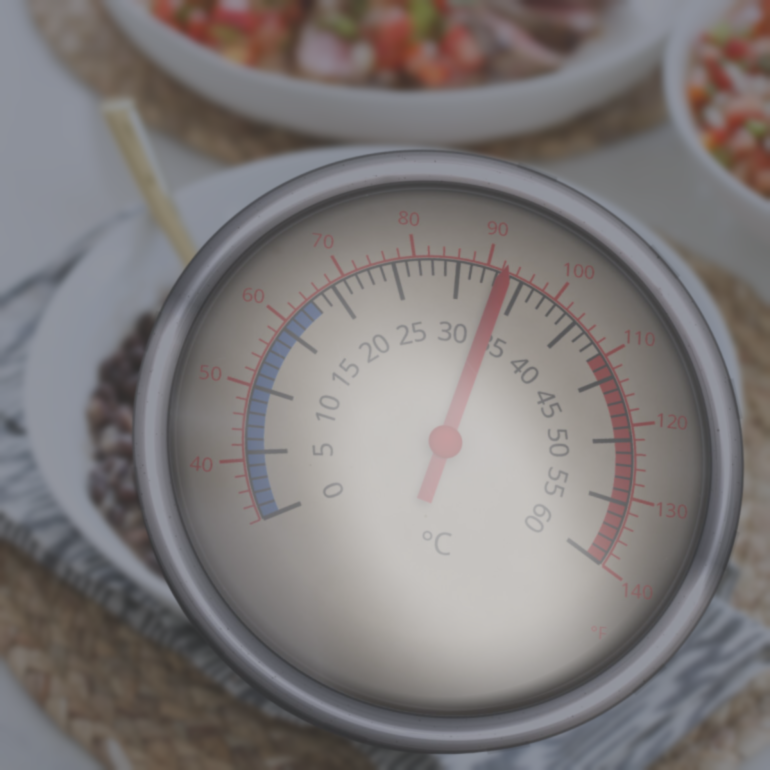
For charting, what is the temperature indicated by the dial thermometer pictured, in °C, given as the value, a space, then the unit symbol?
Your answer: 33.5 °C
